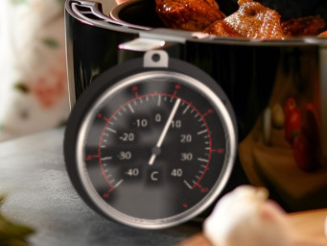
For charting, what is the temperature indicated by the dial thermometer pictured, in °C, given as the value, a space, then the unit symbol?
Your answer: 6 °C
